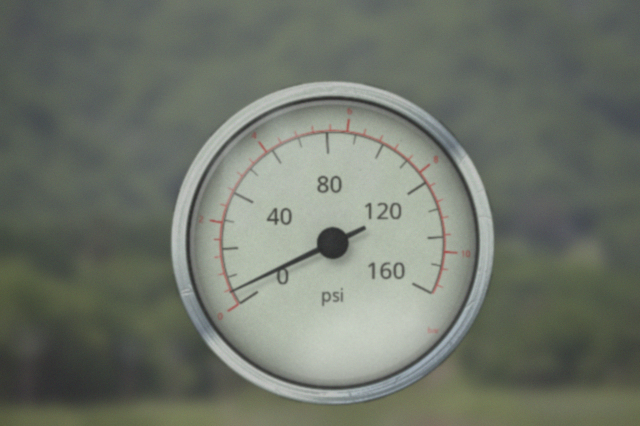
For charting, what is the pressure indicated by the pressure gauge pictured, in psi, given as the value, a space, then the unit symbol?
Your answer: 5 psi
